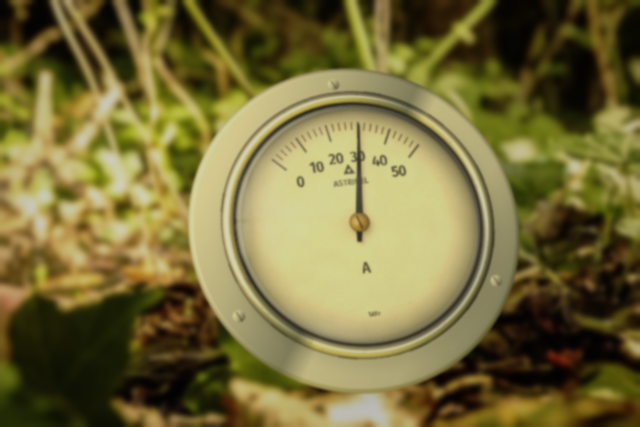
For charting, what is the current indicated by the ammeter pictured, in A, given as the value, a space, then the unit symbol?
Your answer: 30 A
